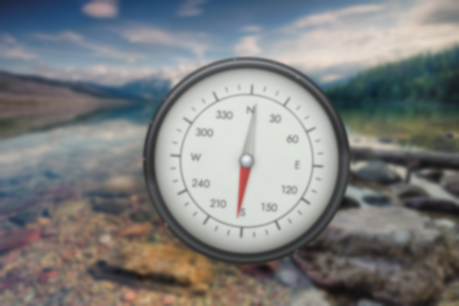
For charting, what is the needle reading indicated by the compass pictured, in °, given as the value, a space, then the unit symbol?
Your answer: 185 °
